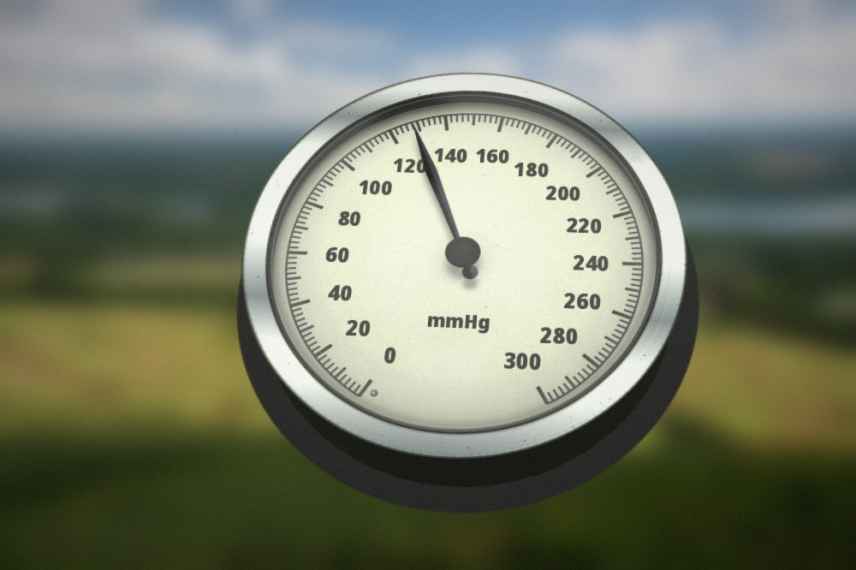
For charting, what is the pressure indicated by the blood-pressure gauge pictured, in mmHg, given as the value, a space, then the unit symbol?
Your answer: 128 mmHg
